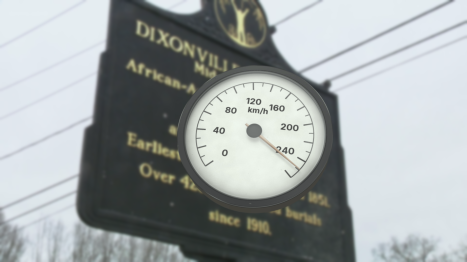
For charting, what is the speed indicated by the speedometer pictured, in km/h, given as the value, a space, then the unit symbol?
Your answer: 250 km/h
